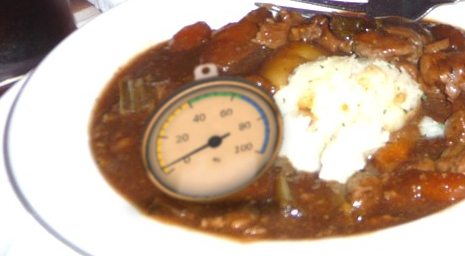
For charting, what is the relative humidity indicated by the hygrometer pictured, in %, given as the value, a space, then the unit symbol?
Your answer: 4 %
